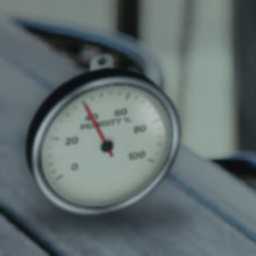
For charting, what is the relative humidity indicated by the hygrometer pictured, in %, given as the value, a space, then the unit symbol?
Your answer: 40 %
